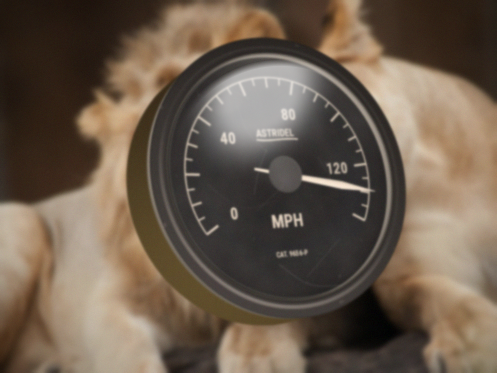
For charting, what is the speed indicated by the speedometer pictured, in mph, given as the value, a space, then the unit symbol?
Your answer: 130 mph
